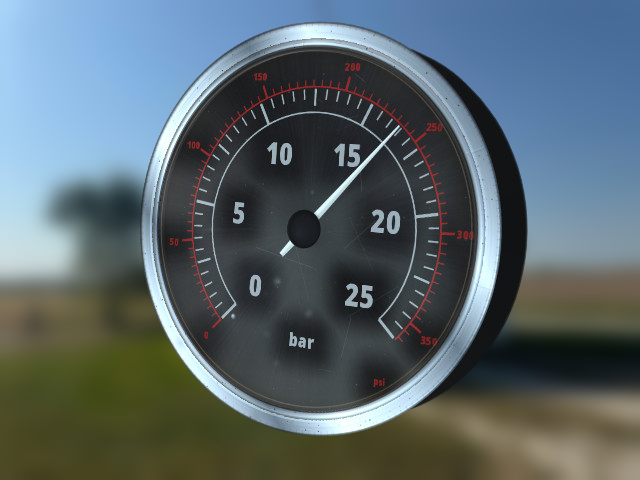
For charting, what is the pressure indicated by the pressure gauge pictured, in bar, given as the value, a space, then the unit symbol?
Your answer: 16.5 bar
